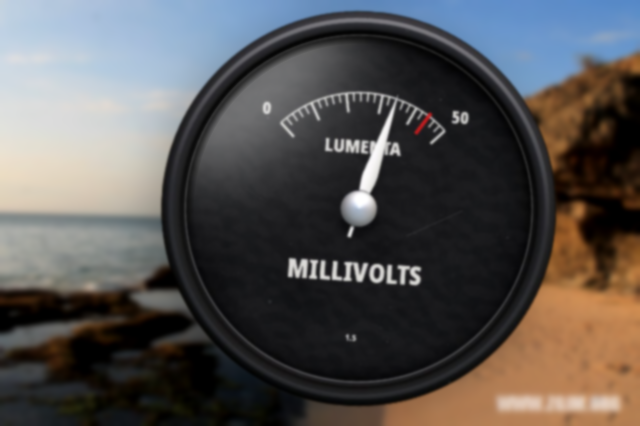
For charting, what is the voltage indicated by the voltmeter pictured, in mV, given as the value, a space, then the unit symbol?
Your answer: 34 mV
